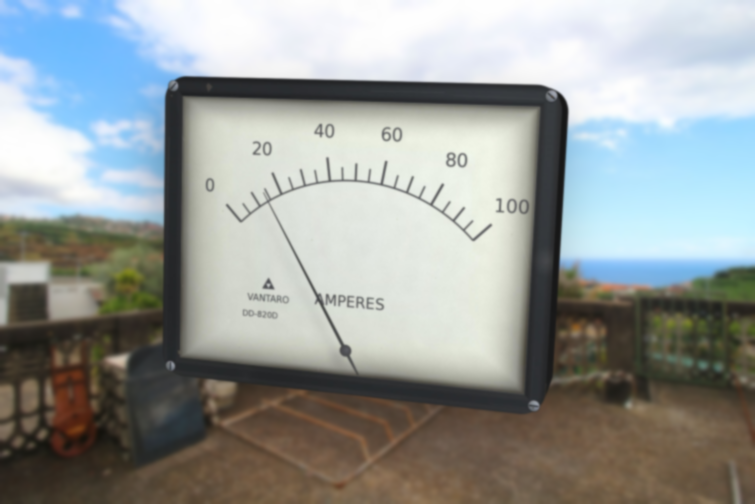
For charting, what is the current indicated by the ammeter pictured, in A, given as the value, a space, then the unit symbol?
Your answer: 15 A
